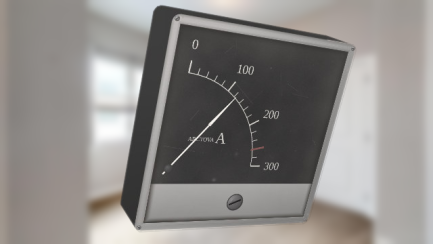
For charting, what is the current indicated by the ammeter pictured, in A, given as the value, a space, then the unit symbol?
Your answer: 120 A
